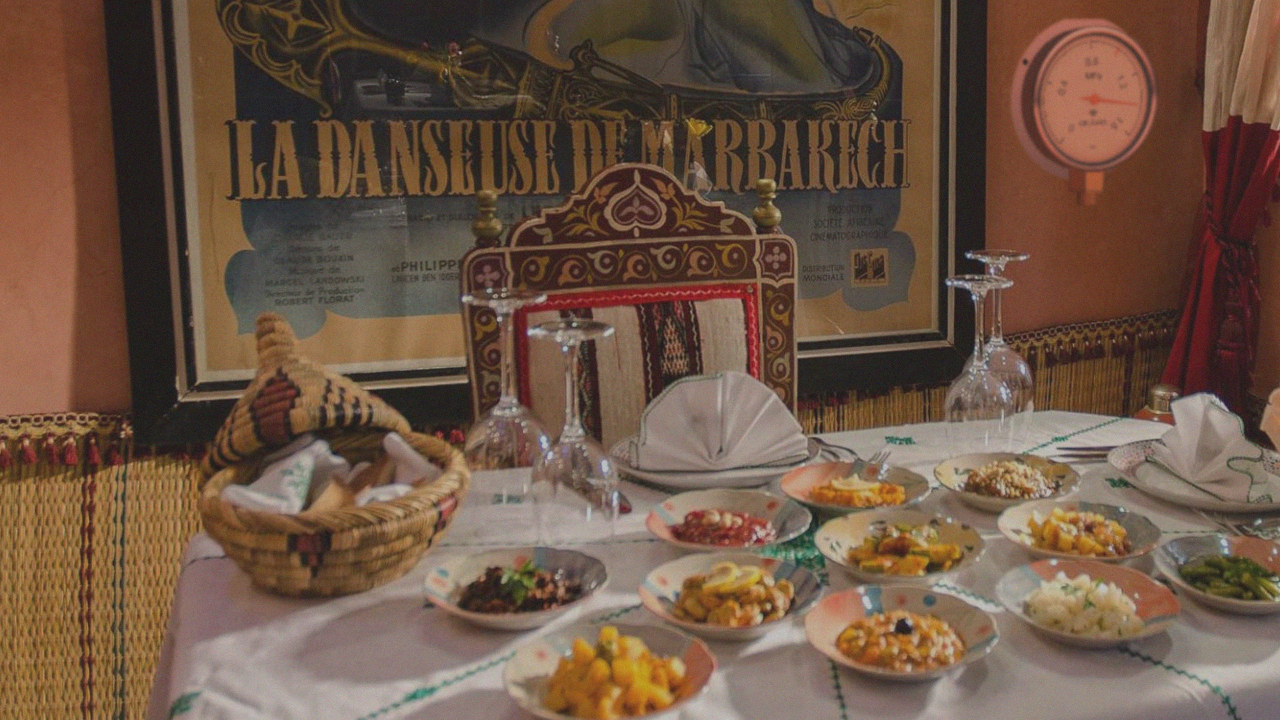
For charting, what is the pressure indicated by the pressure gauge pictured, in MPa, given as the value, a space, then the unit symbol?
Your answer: 1.4 MPa
